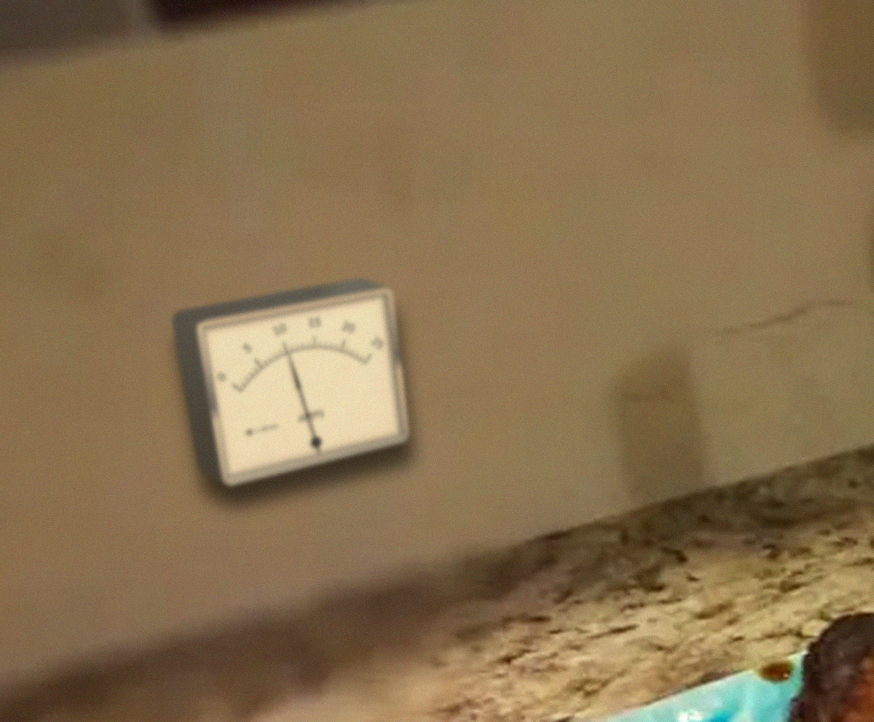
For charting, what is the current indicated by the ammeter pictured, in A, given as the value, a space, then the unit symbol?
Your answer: 10 A
